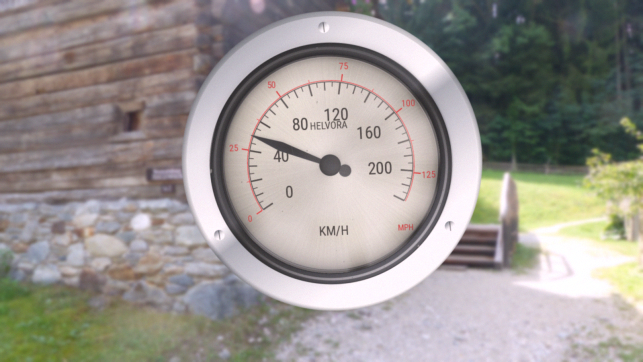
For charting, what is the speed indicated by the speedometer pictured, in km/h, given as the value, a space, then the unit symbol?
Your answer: 50 km/h
